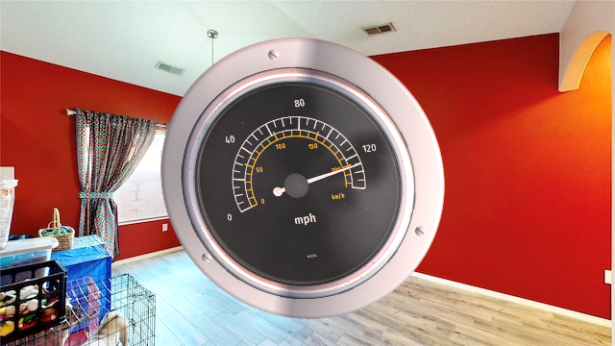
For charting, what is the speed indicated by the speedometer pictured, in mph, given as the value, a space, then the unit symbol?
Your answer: 125 mph
